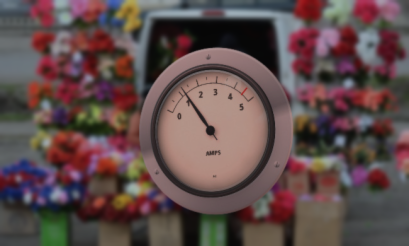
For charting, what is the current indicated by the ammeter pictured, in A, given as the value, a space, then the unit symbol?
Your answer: 1.25 A
